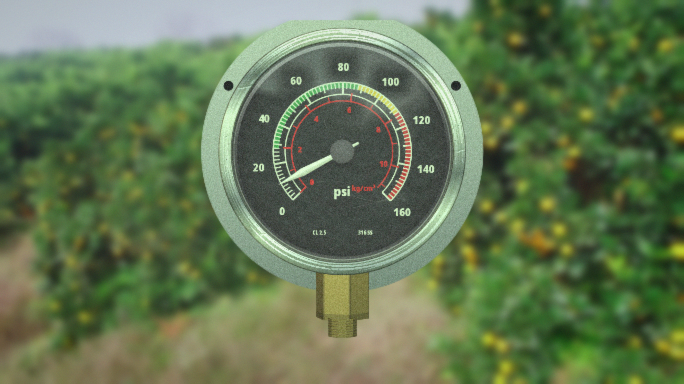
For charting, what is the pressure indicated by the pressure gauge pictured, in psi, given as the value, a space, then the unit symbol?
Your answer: 10 psi
